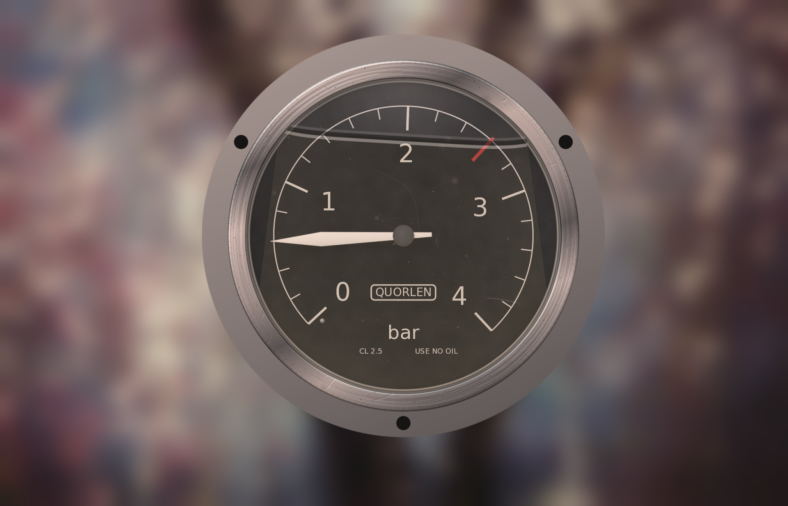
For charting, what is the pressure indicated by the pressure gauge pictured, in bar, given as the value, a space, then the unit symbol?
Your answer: 0.6 bar
